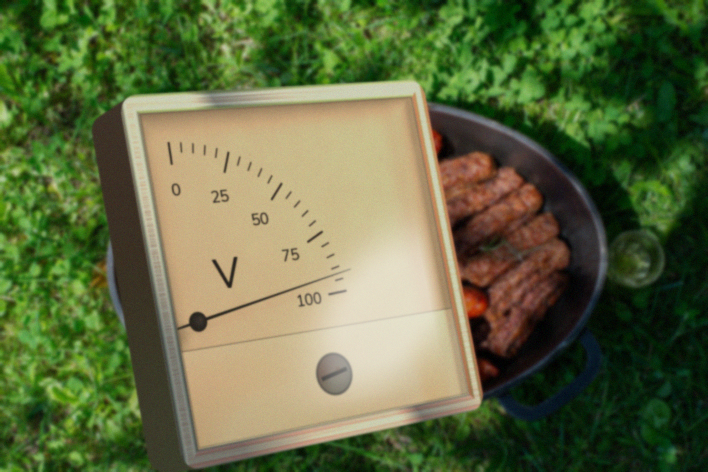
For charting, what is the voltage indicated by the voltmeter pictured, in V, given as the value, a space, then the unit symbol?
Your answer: 92.5 V
